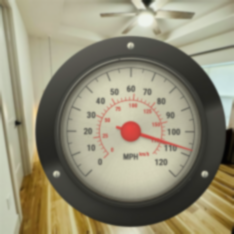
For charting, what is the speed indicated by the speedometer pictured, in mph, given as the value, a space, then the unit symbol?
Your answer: 107.5 mph
